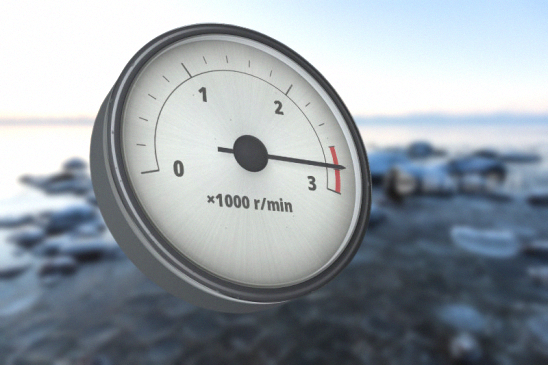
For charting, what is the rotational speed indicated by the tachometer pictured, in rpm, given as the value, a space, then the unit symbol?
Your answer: 2800 rpm
